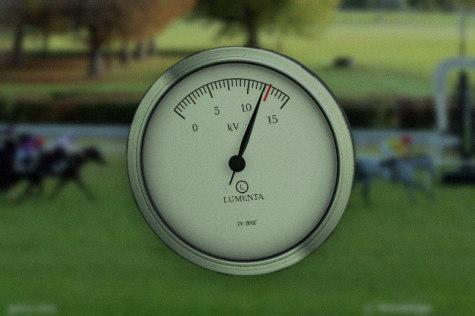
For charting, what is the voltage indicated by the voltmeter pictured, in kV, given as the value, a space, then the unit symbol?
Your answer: 12 kV
